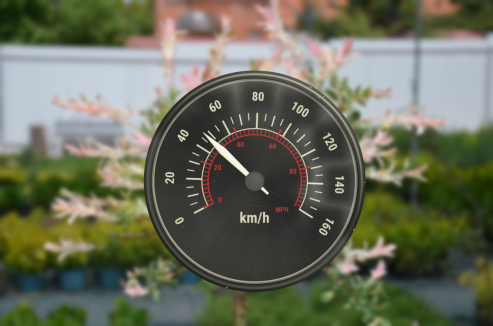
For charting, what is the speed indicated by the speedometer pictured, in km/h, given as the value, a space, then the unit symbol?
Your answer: 47.5 km/h
